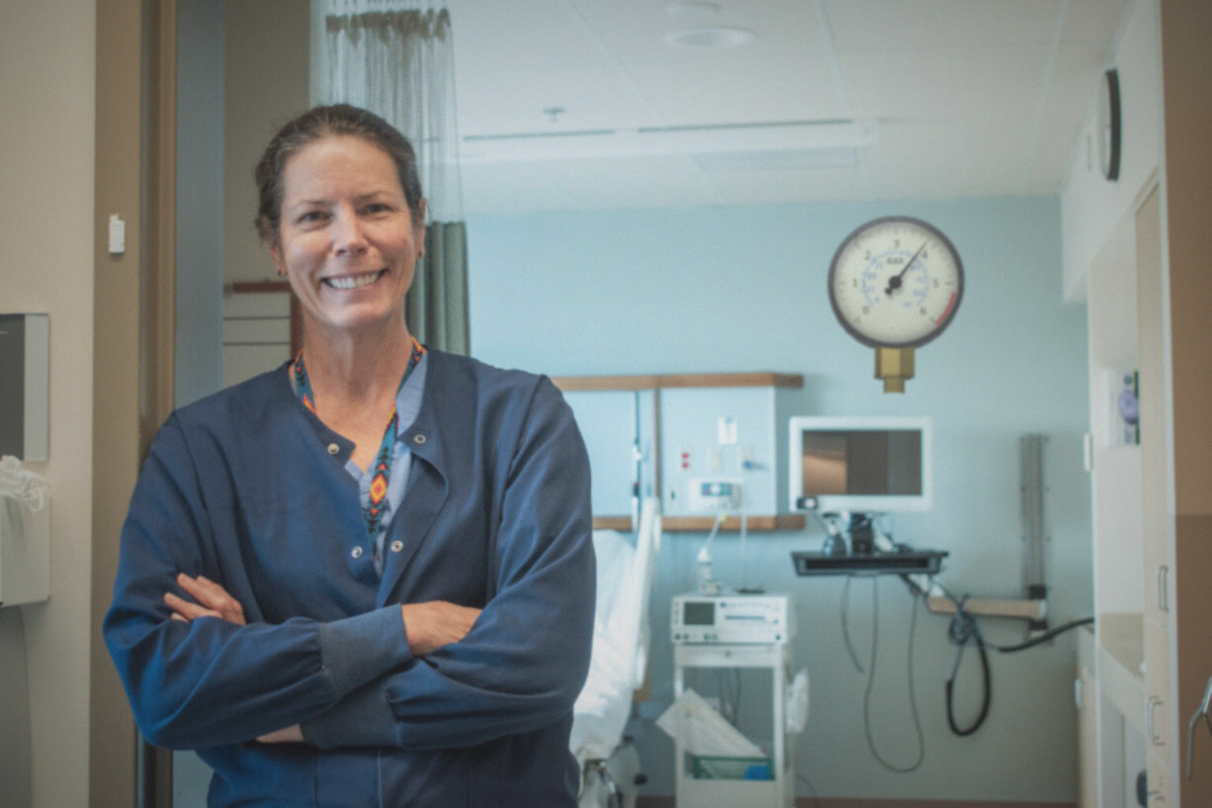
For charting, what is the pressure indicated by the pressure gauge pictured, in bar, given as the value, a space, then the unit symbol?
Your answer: 3.8 bar
